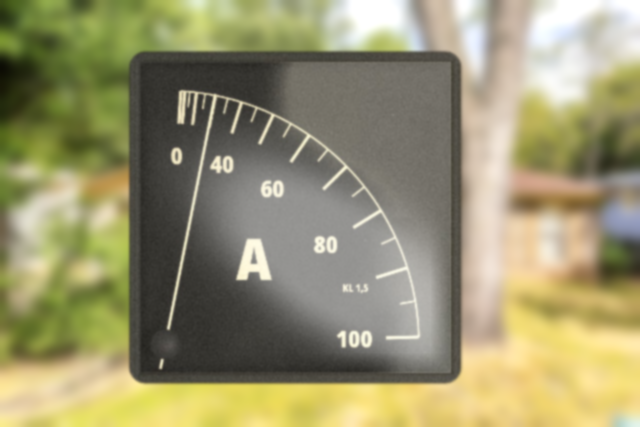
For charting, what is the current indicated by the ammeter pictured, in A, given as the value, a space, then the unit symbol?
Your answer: 30 A
